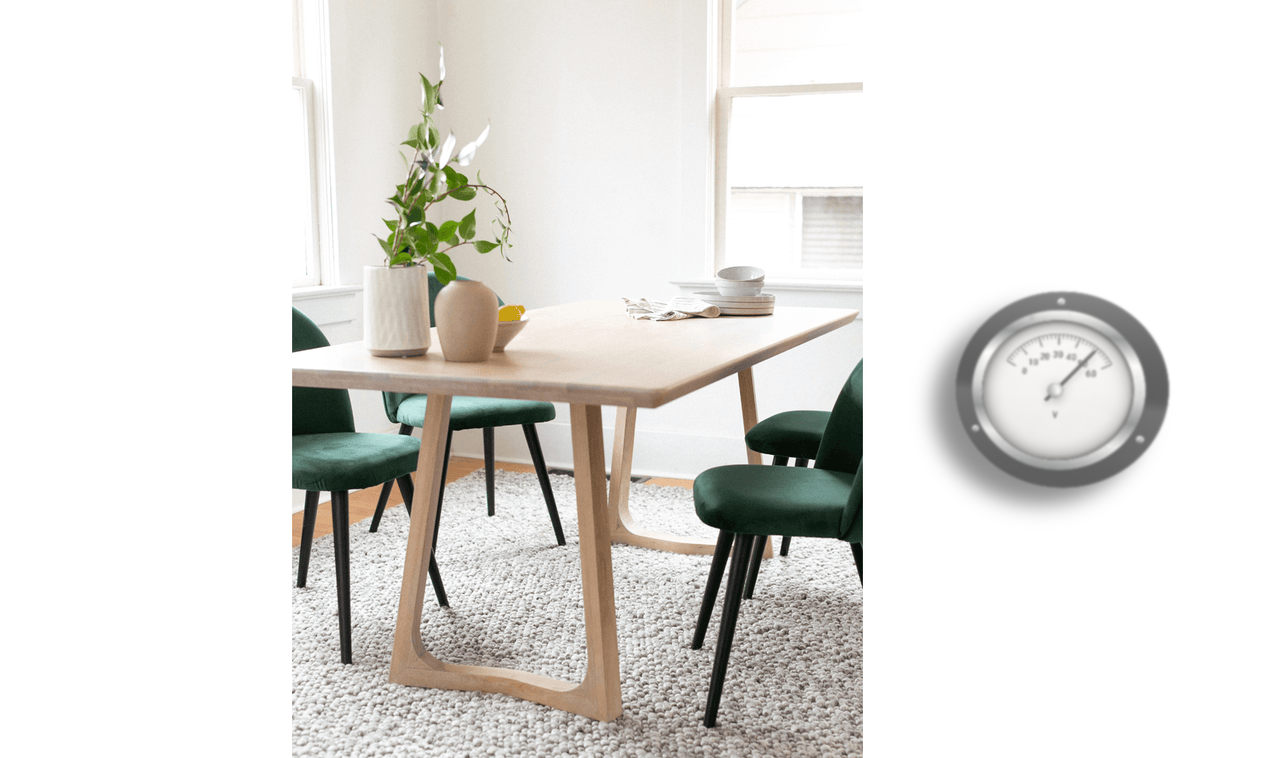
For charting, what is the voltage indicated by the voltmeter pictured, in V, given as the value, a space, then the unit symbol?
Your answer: 50 V
